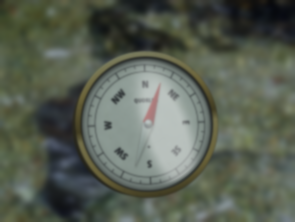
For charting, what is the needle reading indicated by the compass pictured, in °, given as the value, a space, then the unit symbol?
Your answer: 20 °
